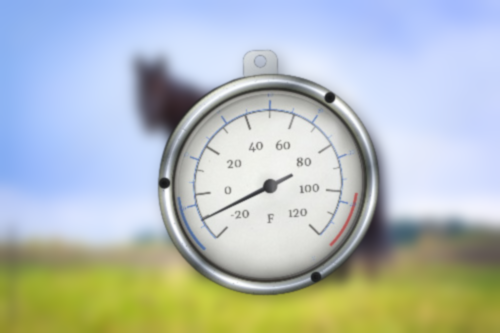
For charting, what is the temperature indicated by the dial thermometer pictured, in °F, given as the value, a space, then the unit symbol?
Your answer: -10 °F
